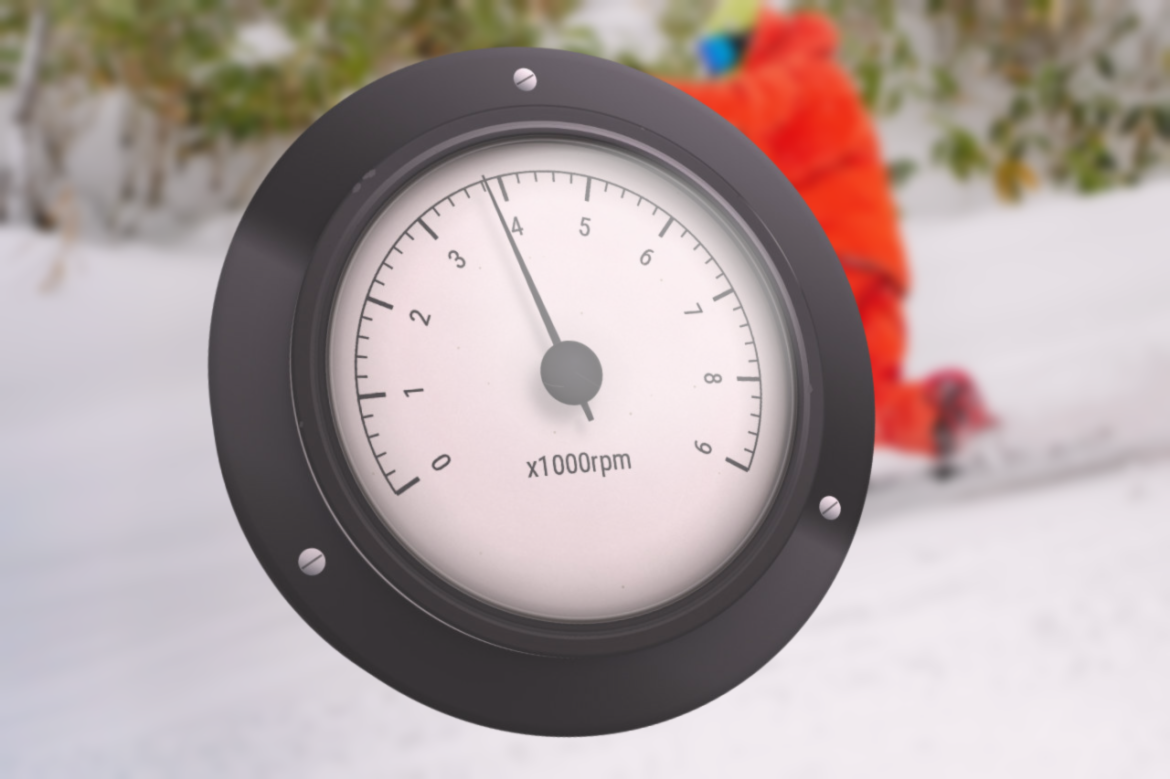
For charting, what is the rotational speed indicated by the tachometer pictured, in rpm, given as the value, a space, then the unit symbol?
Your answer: 3800 rpm
